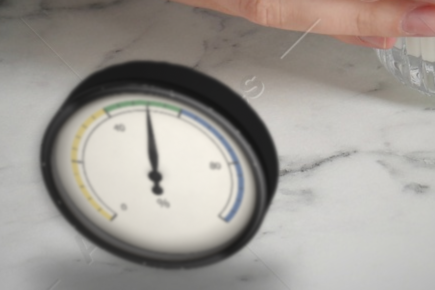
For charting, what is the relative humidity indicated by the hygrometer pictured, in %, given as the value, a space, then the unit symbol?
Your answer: 52 %
